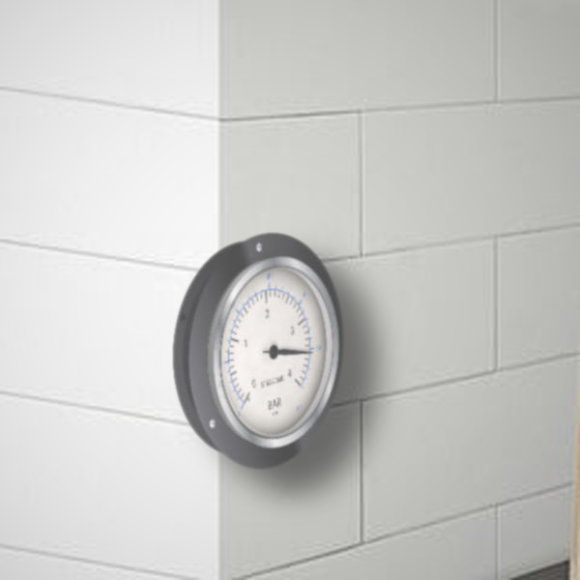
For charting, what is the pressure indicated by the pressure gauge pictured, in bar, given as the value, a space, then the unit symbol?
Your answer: 3.5 bar
